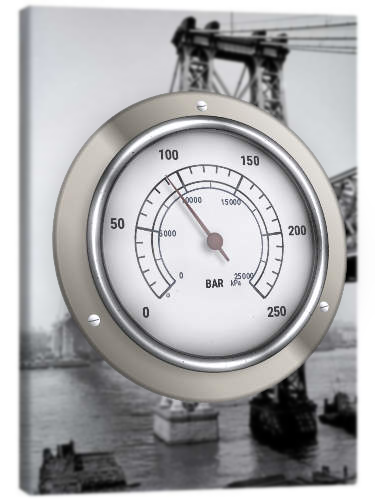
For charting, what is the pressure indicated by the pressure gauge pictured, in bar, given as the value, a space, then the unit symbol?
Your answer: 90 bar
